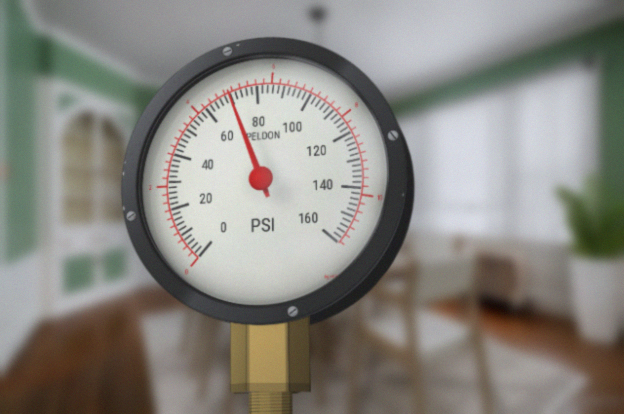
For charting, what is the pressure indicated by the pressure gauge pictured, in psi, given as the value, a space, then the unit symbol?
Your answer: 70 psi
